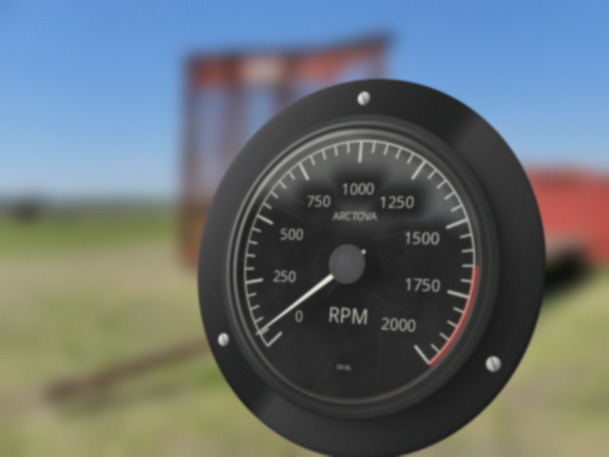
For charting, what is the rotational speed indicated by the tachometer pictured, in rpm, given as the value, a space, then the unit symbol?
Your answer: 50 rpm
